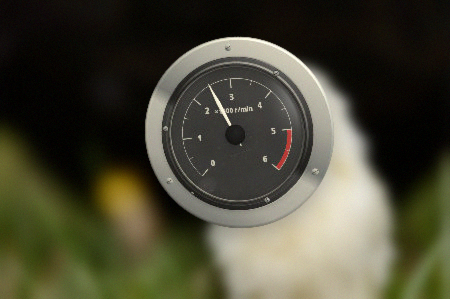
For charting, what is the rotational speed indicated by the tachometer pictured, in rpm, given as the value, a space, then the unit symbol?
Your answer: 2500 rpm
